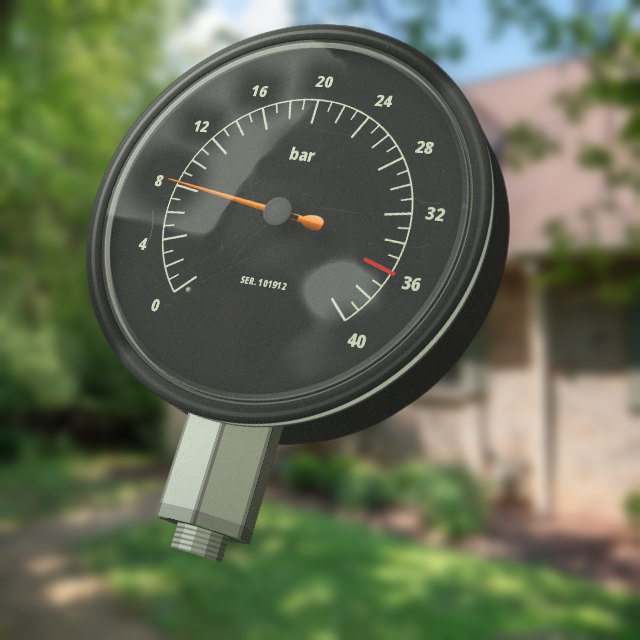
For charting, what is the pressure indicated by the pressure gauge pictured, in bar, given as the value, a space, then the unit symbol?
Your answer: 8 bar
